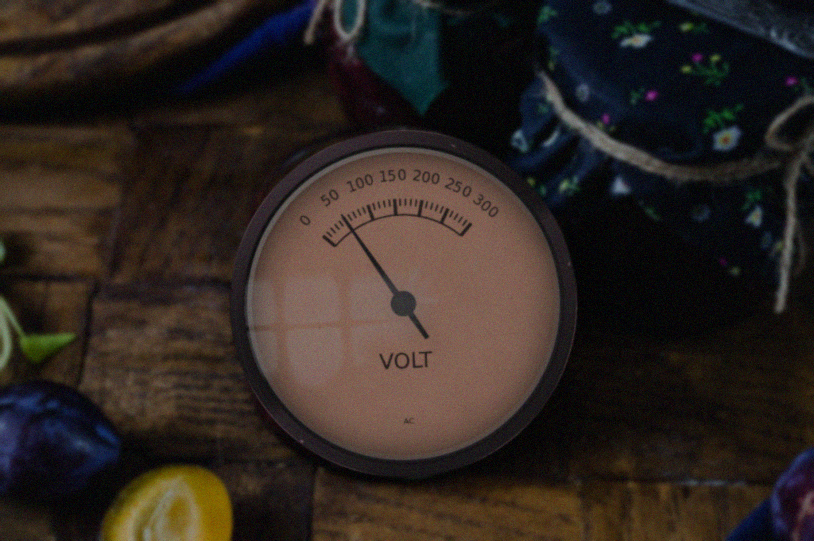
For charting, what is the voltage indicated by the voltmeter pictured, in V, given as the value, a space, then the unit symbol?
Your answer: 50 V
